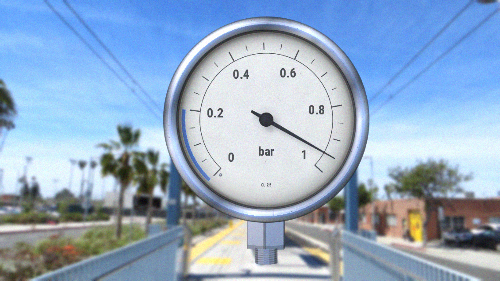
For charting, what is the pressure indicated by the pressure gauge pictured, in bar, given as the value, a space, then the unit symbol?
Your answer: 0.95 bar
